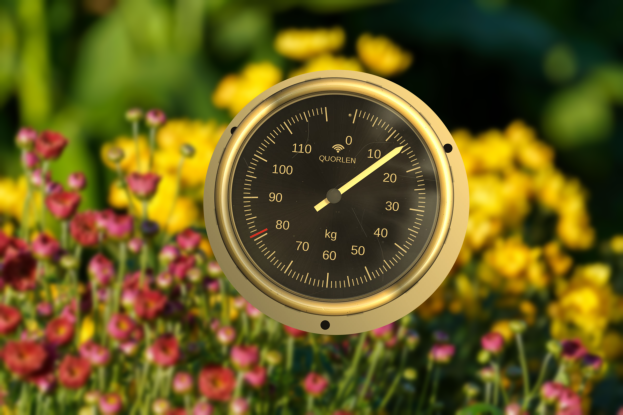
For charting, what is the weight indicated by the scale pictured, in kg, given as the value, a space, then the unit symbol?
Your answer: 14 kg
